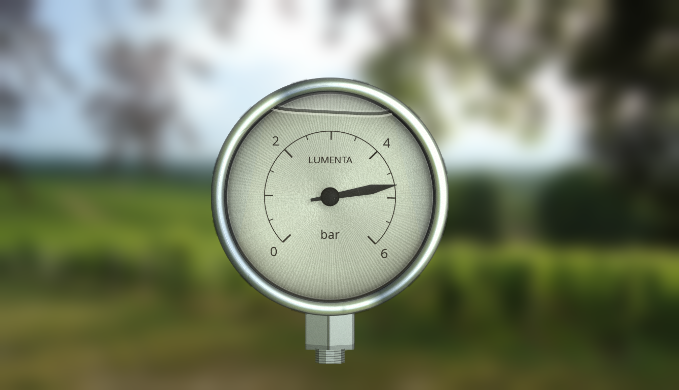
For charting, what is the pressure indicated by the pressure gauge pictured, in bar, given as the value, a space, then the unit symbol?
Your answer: 4.75 bar
